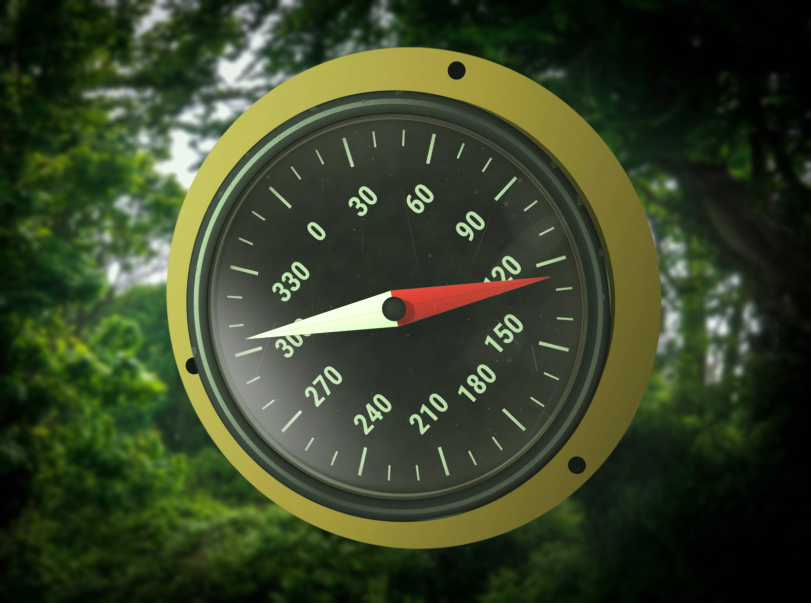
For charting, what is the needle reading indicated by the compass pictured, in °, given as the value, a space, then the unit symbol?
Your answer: 125 °
